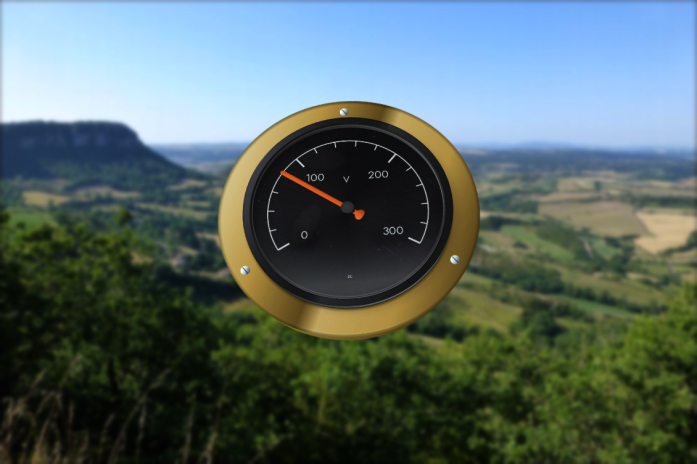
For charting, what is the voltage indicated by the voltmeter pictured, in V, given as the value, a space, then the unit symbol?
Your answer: 80 V
